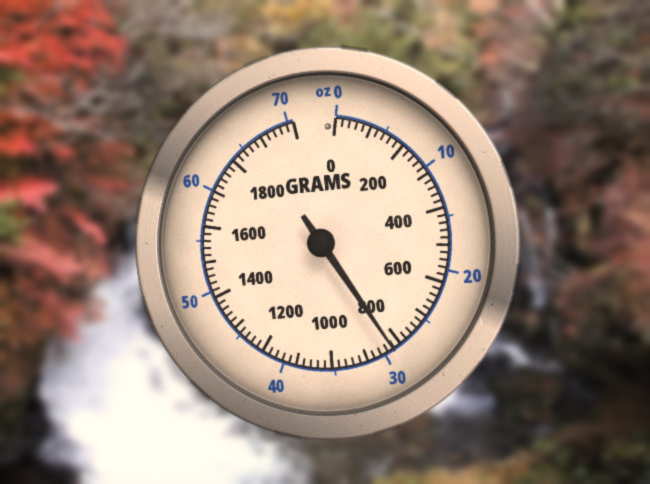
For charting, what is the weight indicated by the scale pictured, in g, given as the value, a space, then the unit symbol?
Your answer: 820 g
